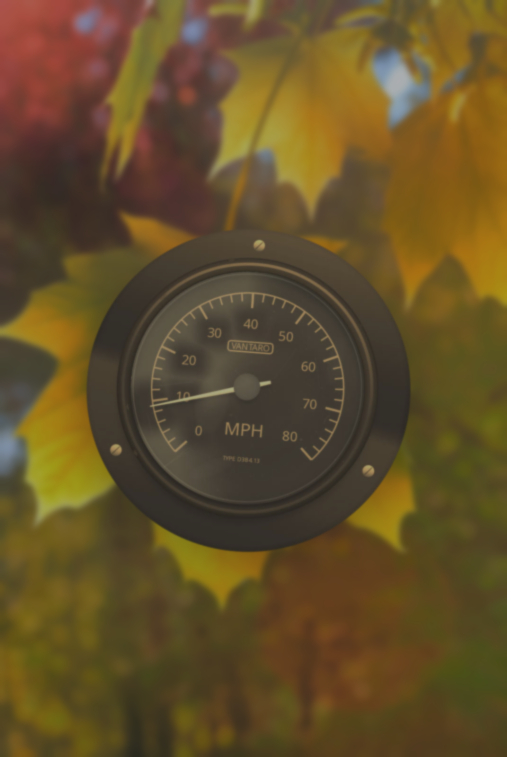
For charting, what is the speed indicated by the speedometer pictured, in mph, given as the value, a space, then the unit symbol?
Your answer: 9 mph
